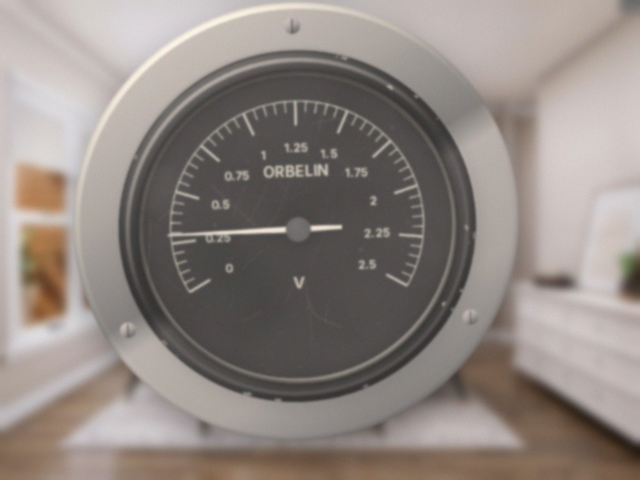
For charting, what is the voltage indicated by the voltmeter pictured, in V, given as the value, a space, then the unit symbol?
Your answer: 0.3 V
